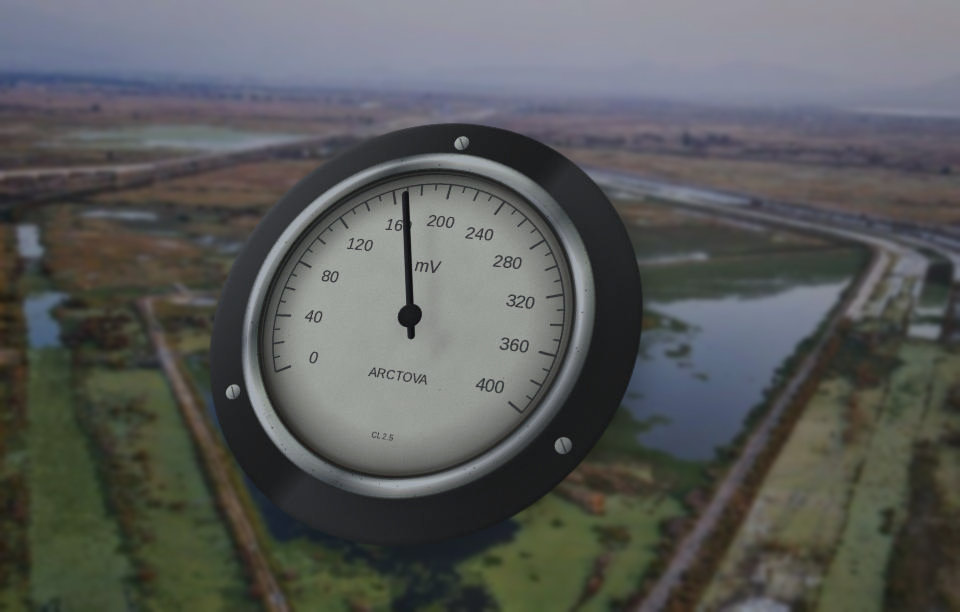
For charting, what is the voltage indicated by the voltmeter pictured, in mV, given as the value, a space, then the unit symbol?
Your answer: 170 mV
